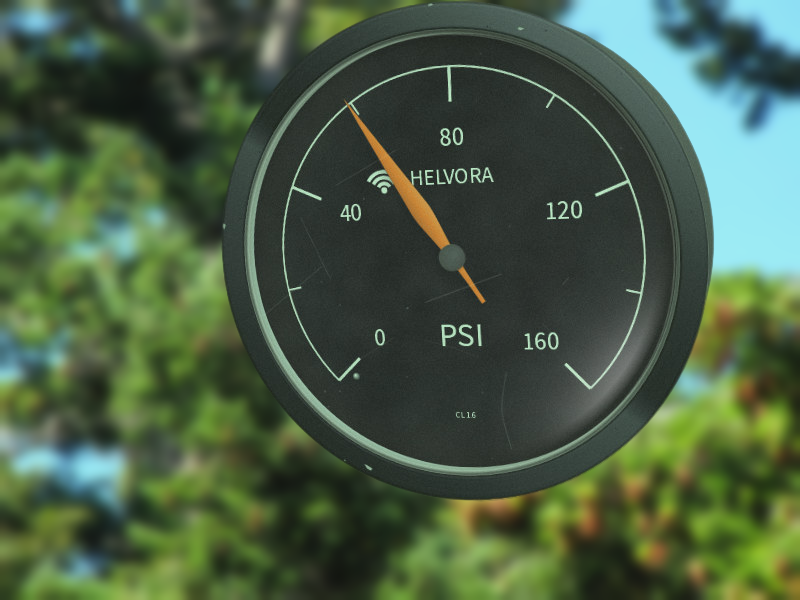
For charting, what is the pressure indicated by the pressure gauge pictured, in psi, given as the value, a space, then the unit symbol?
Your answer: 60 psi
